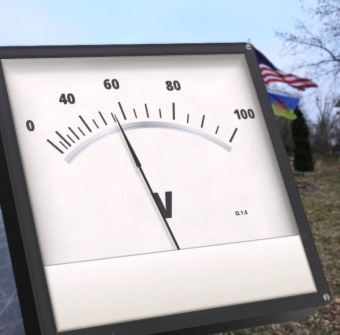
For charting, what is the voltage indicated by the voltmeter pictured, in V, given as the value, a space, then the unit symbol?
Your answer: 55 V
